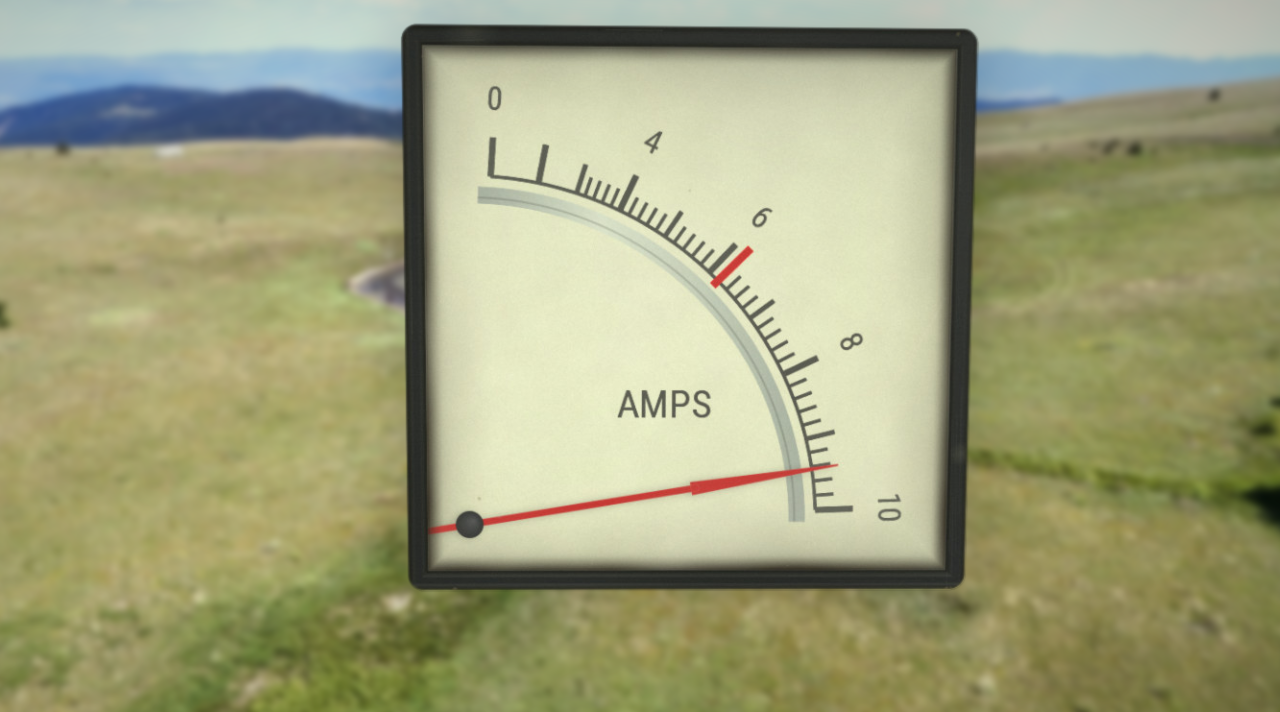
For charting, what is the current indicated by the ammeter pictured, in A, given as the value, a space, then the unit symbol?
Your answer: 9.4 A
